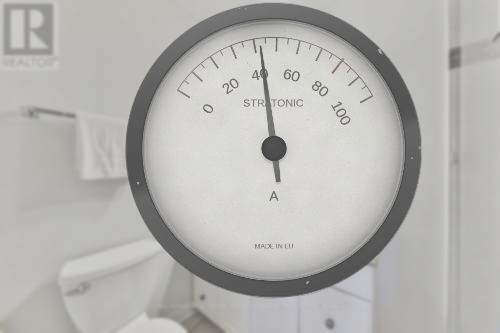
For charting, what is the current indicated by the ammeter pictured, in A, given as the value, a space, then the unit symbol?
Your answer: 42.5 A
